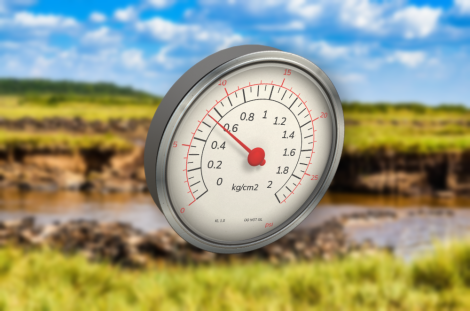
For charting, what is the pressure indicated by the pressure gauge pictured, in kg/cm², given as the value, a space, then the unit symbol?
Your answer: 0.55 kg/cm²
